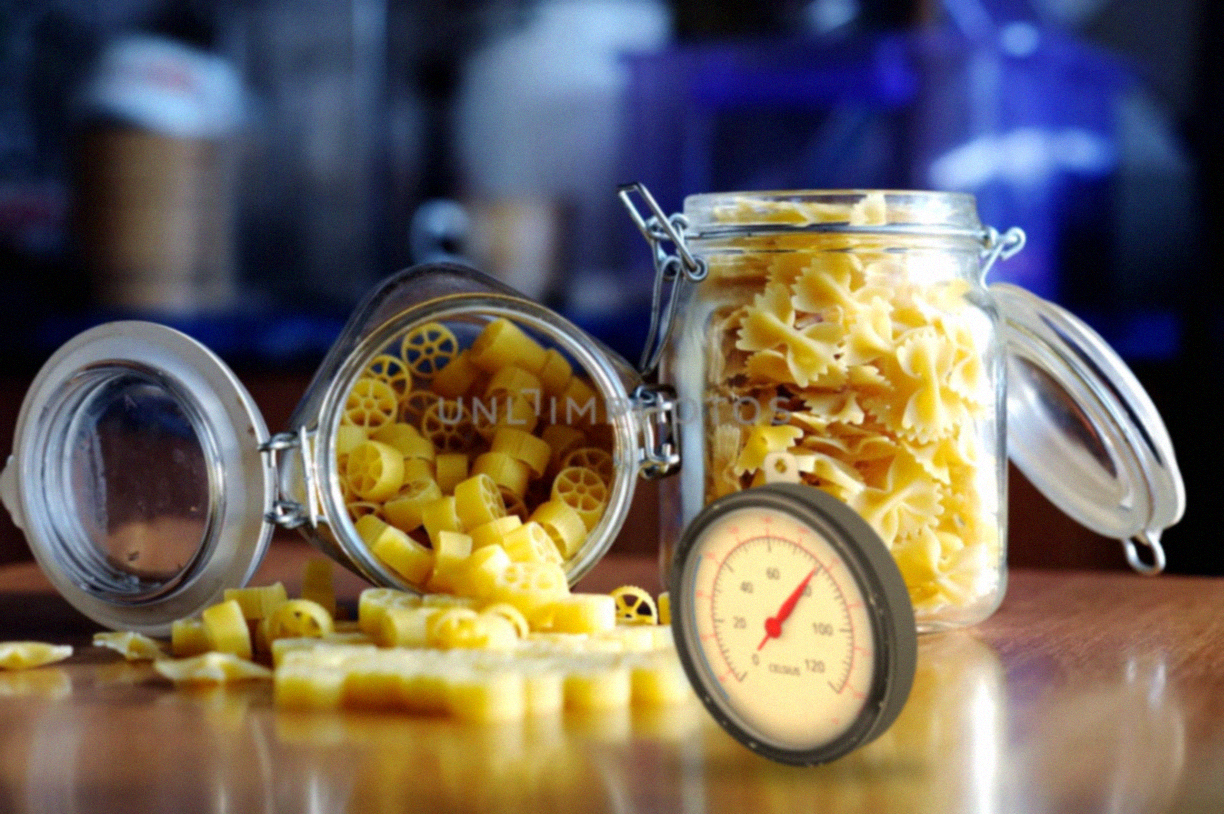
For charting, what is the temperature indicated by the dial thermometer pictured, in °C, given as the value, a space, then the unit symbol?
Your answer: 80 °C
